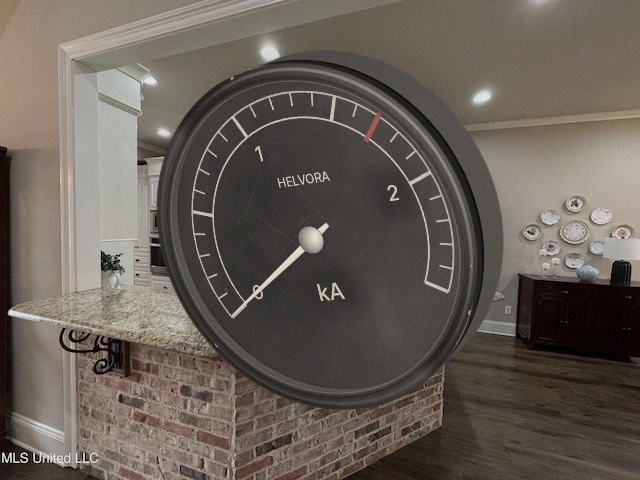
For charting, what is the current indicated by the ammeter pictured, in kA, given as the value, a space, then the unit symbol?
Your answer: 0 kA
